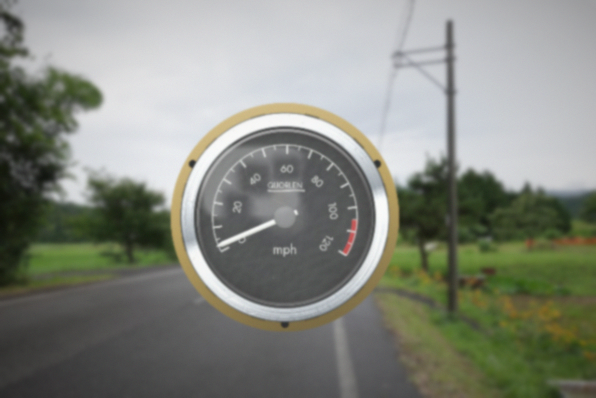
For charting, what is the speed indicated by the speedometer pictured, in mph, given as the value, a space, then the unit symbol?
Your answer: 2.5 mph
